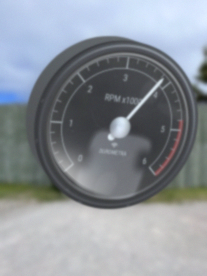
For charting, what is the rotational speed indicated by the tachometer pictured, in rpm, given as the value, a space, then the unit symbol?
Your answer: 3800 rpm
